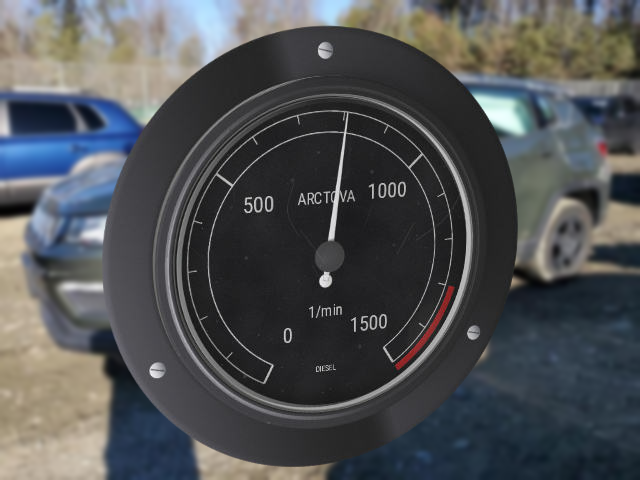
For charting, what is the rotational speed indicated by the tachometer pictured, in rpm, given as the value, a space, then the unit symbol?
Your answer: 800 rpm
